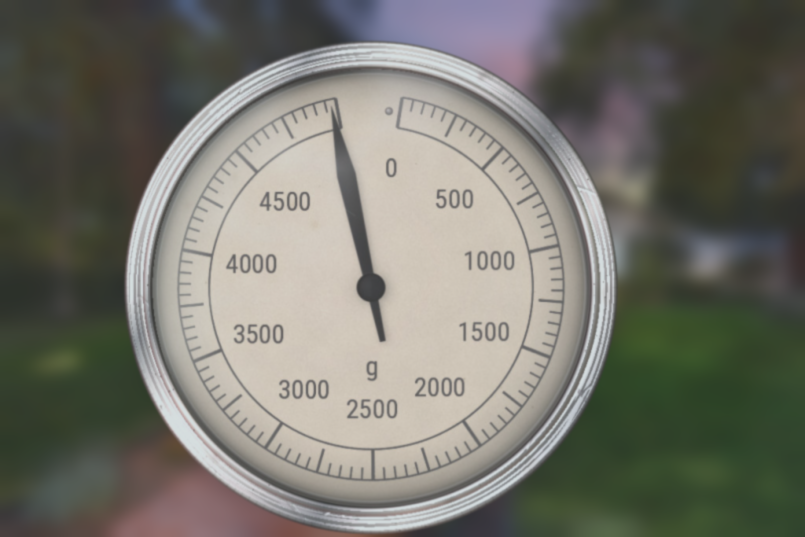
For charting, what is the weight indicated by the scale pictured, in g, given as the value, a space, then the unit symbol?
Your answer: 4975 g
